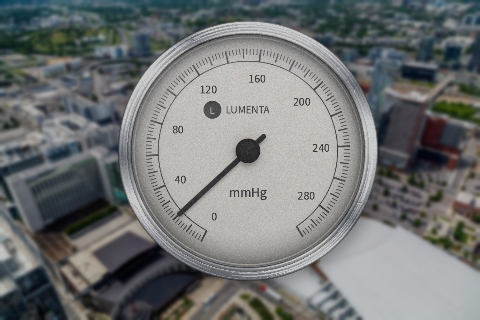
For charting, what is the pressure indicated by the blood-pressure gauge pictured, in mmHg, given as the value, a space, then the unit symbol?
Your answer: 20 mmHg
